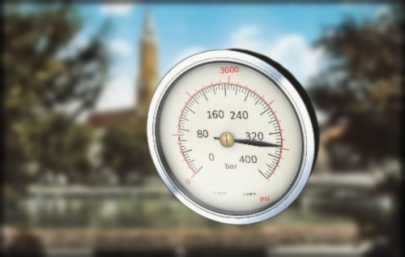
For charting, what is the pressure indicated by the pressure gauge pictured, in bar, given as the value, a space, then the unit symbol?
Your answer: 340 bar
